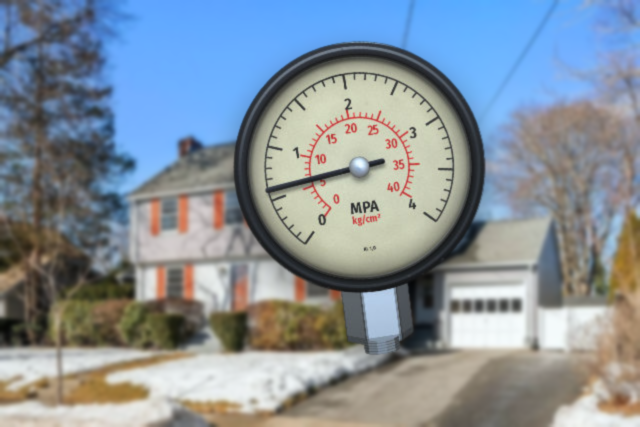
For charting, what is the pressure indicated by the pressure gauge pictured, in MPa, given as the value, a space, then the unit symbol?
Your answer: 0.6 MPa
